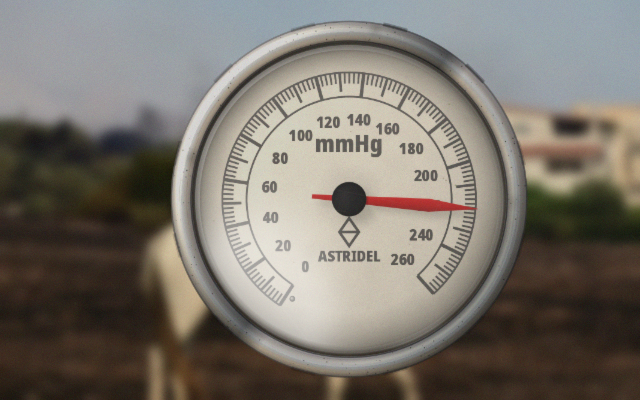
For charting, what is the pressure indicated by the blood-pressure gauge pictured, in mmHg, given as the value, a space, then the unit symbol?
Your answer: 220 mmHg
